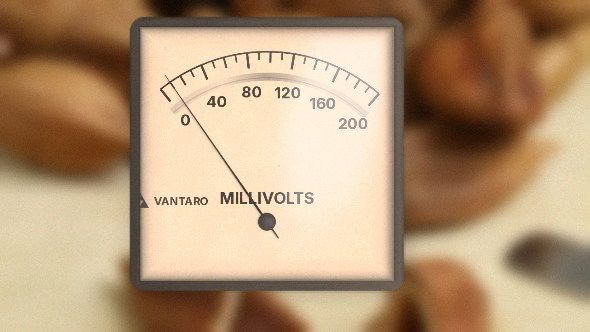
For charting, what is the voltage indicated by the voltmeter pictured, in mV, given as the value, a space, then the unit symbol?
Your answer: 10 mV
